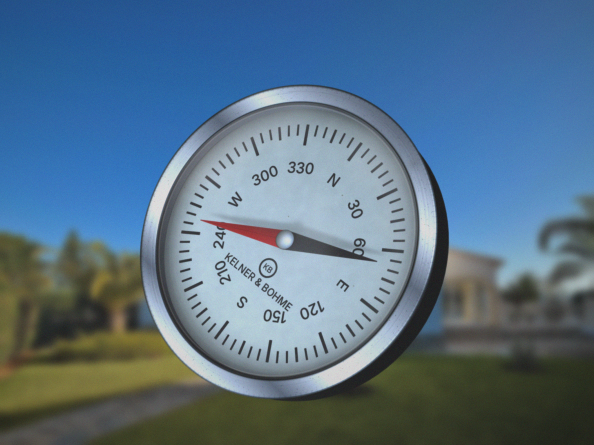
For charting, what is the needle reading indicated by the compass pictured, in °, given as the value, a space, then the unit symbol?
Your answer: 247.5 °
